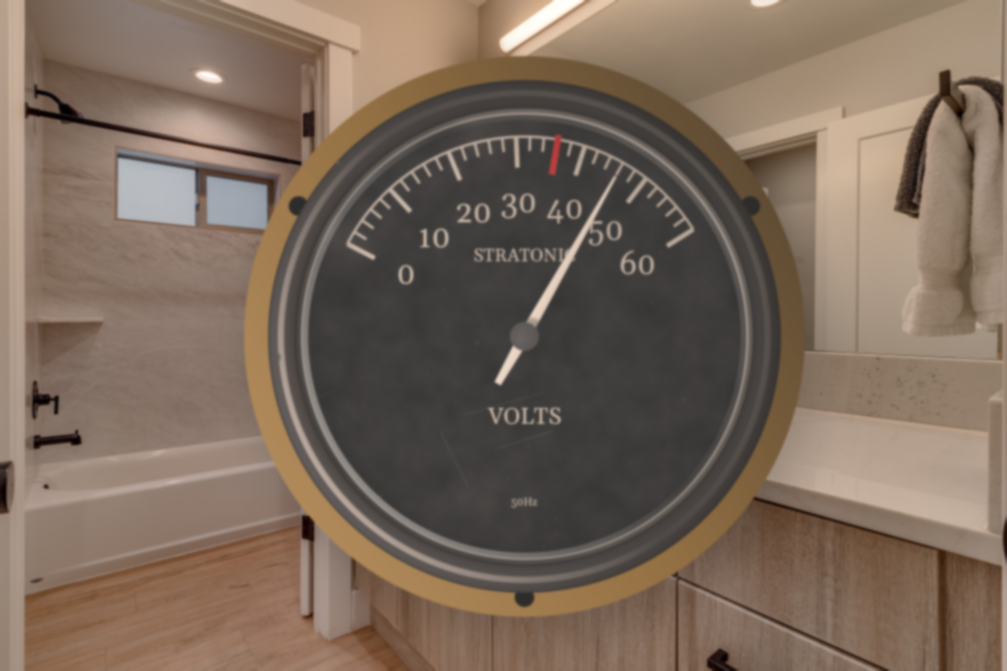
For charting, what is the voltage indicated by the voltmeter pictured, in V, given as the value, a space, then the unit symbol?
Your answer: 46 V
